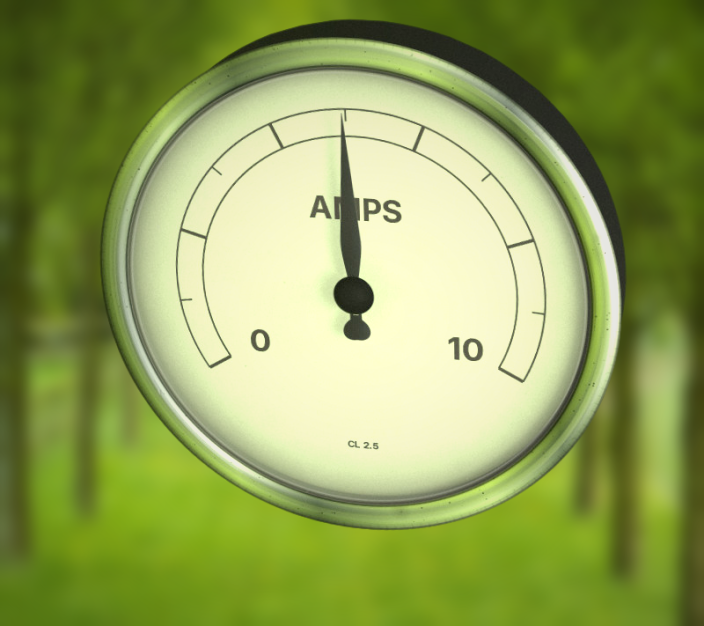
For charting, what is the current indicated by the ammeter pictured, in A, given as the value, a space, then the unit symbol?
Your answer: 5 A
